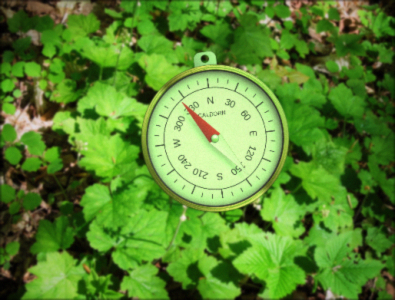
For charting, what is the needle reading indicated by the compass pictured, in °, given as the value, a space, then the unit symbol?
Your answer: 325 °
